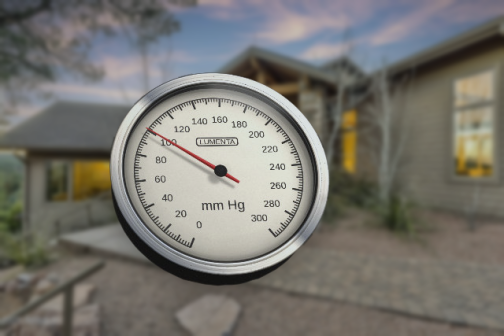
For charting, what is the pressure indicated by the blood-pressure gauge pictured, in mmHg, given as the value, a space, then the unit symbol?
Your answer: 100 mmHg
